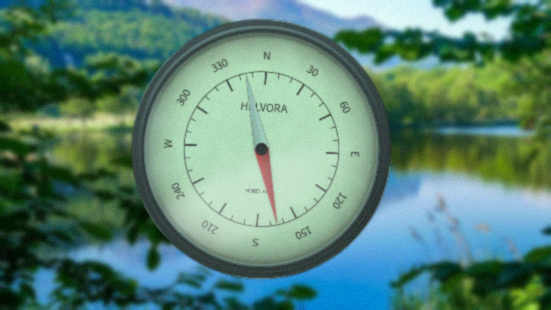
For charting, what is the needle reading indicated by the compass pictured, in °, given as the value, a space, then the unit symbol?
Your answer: 165 °
